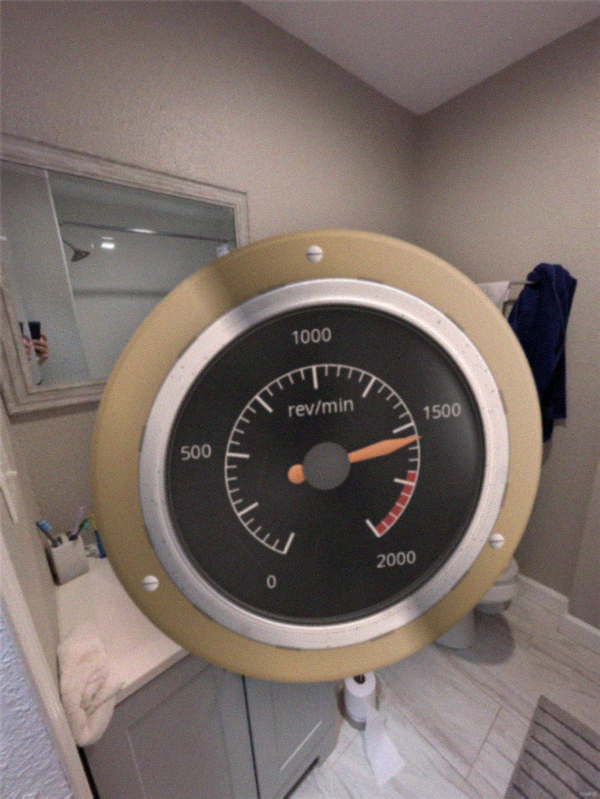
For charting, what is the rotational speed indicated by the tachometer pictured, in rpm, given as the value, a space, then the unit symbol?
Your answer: 1550 rpm
